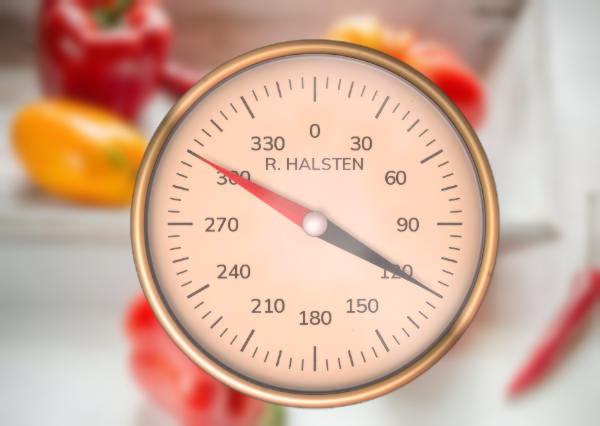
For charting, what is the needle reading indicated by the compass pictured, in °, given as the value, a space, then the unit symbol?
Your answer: 300 °
